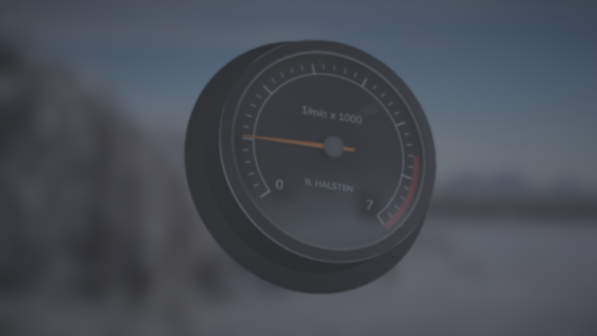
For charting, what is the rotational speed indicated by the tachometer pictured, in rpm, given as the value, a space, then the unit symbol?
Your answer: 1000 rpm
